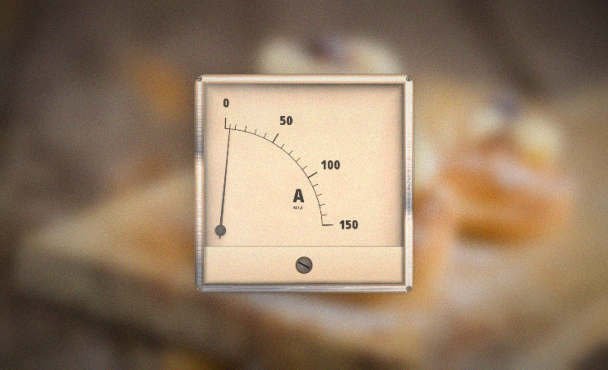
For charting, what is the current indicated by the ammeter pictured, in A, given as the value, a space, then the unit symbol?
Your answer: 5 A
